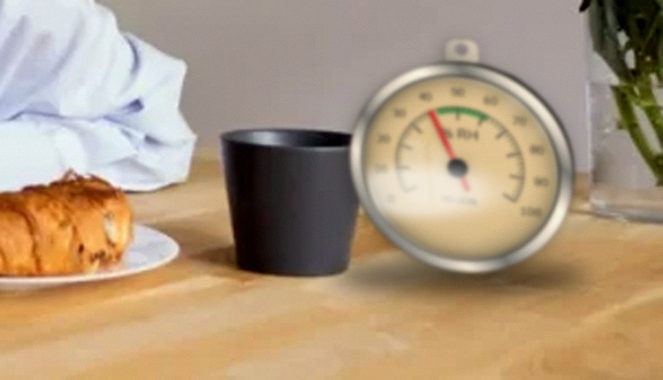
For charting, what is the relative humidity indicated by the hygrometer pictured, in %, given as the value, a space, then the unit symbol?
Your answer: 40 %
